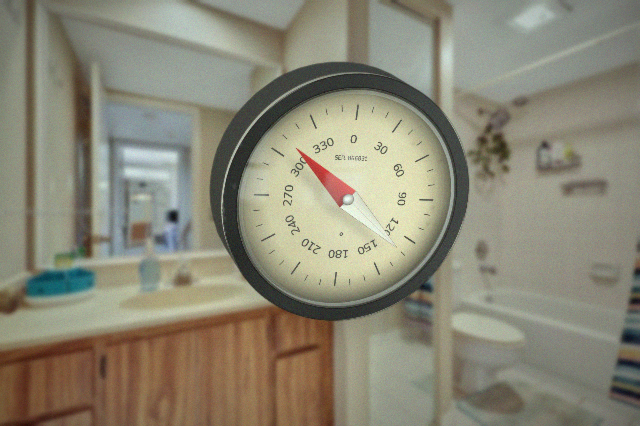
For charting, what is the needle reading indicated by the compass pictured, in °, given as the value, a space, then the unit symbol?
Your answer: 310 °
